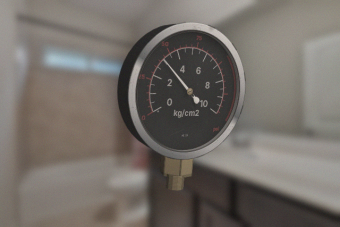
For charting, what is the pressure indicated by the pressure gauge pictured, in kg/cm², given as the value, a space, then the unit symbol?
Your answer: 3 kg/cm²
